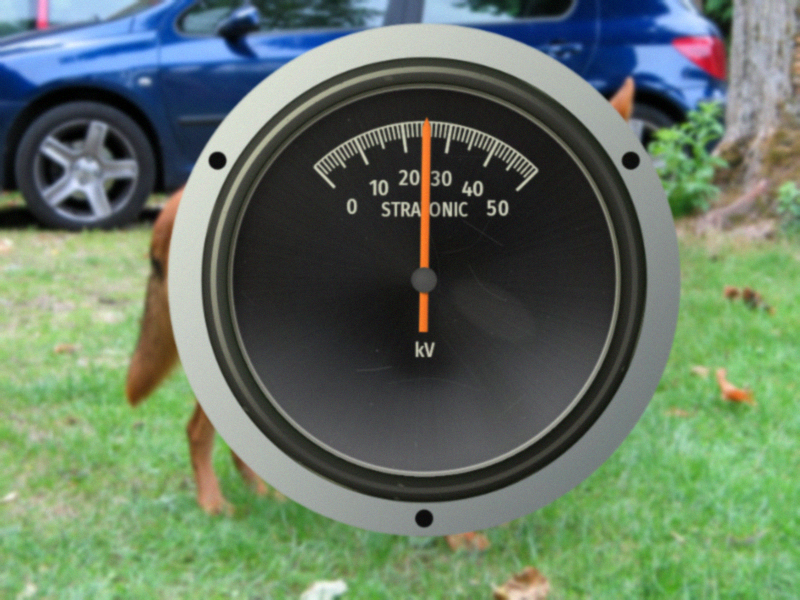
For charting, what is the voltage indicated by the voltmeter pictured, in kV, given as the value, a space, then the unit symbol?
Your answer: 25 kV
